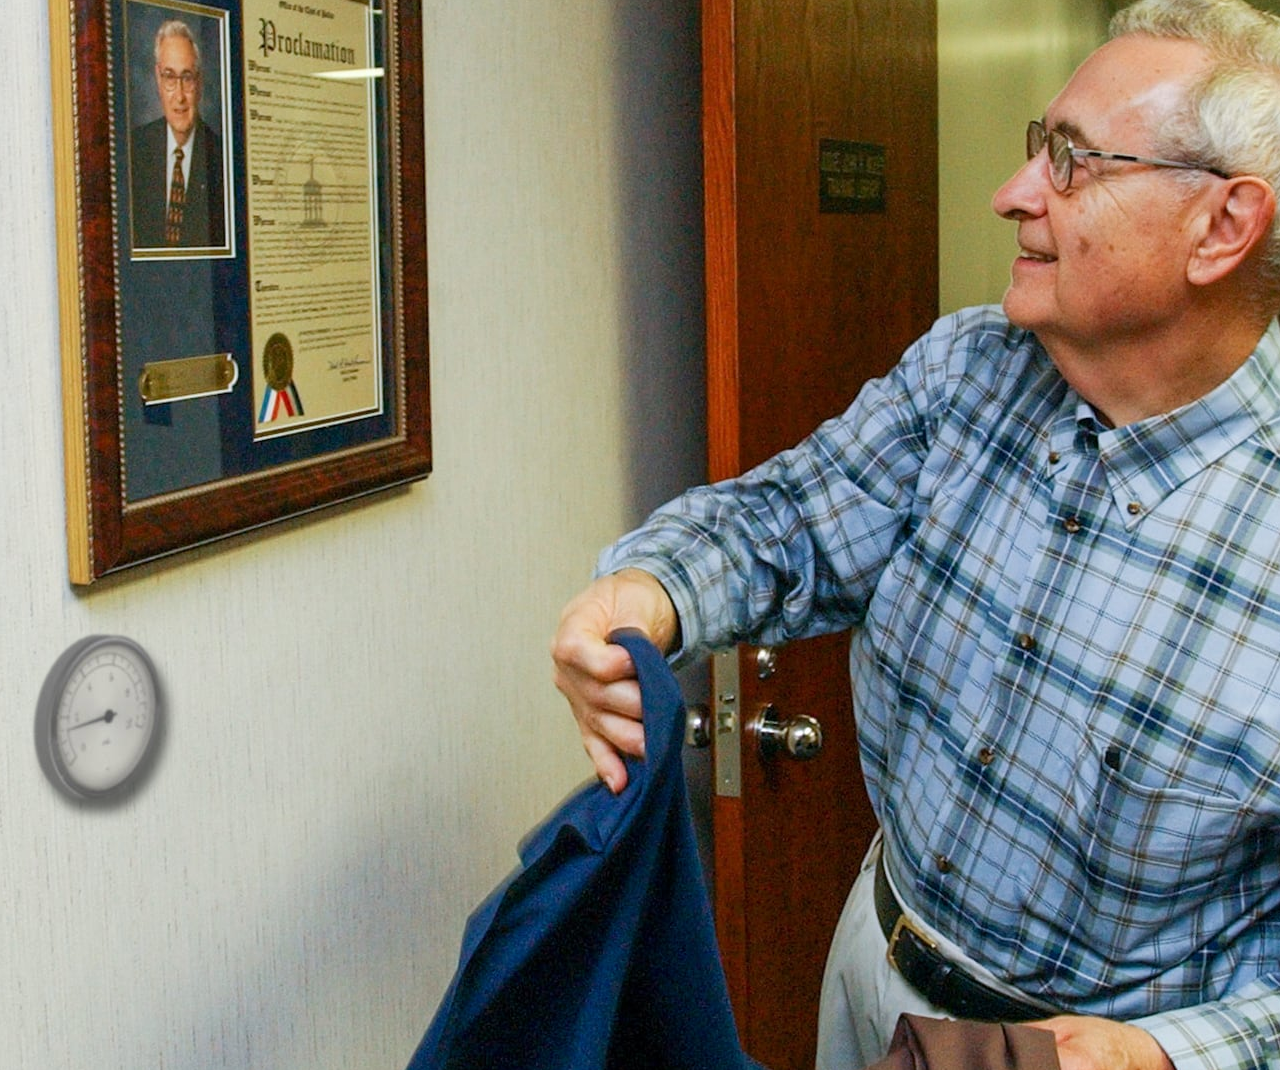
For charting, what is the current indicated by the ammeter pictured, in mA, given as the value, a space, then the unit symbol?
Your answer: 1.5 mA
